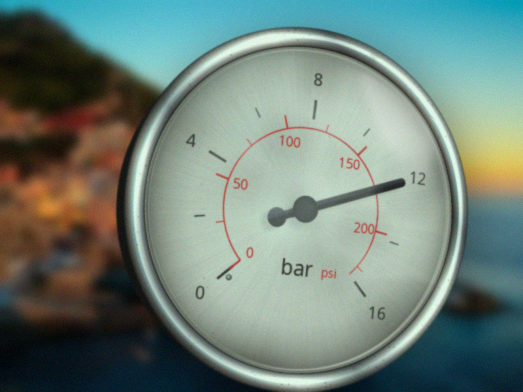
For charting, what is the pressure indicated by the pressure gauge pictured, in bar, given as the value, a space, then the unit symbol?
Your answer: 12 bar
